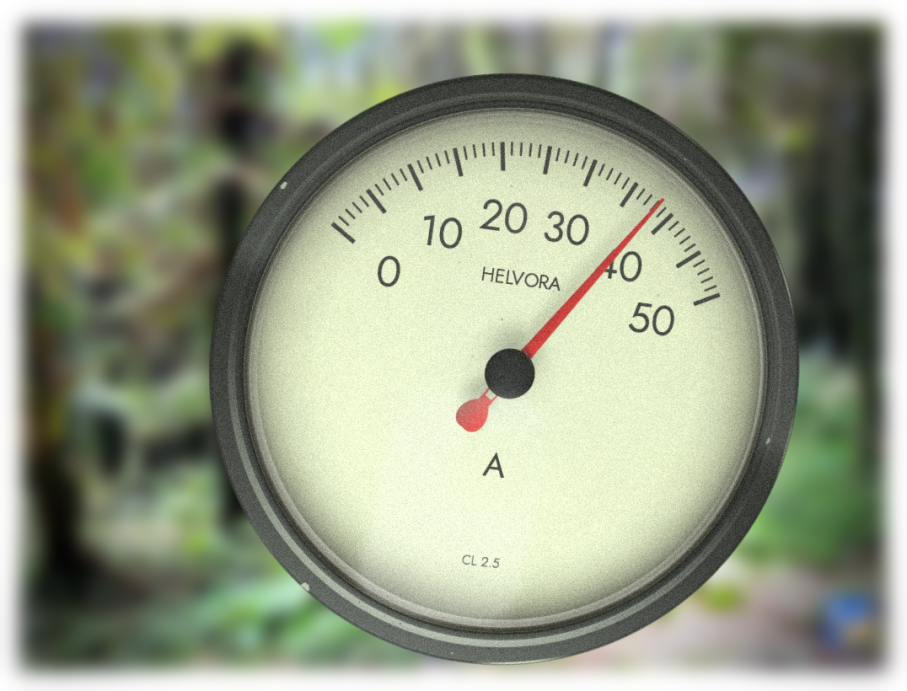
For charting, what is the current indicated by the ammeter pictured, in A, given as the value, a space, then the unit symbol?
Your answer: 38 A
